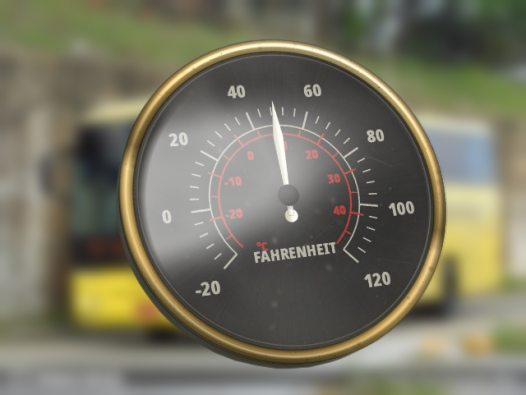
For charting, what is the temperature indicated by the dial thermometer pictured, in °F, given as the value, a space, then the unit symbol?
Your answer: 48 °F
